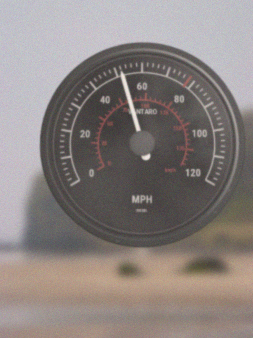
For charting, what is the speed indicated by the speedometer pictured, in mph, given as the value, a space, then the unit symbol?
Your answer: 52 mph
